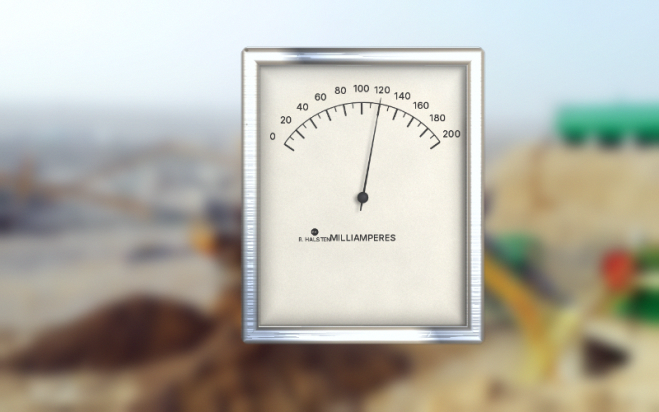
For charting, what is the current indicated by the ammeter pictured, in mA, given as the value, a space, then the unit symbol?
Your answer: 120 mA
